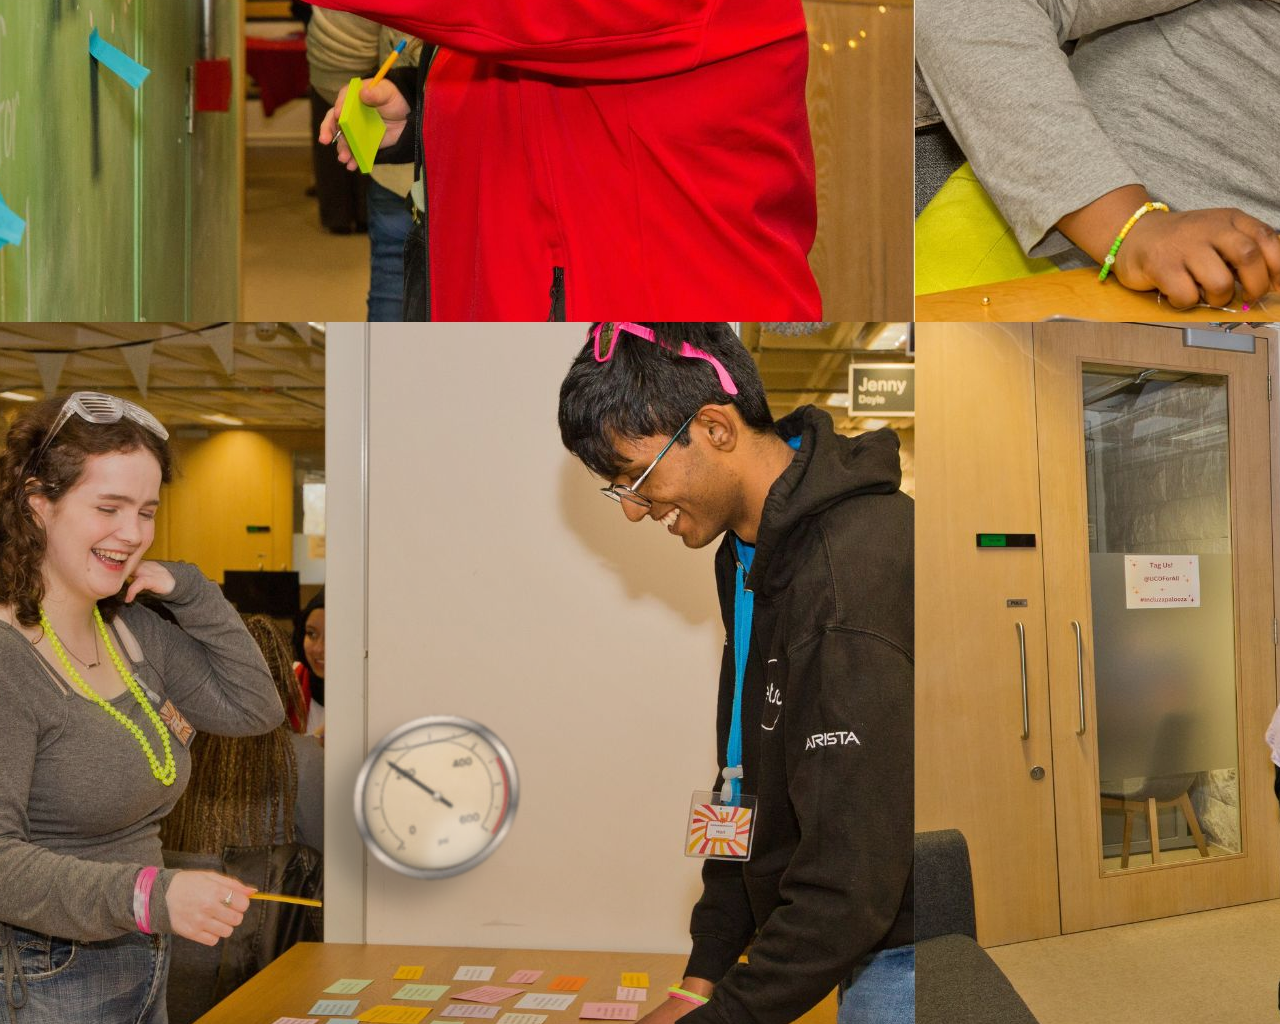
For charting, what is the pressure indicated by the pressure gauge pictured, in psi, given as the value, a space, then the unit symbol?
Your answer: 200 psi
